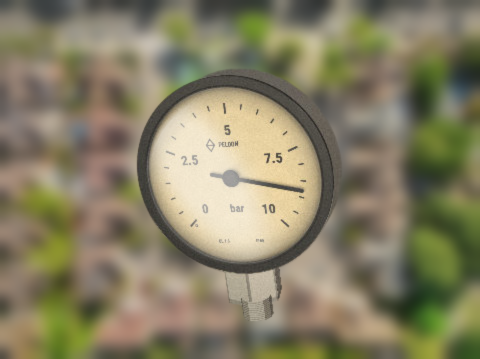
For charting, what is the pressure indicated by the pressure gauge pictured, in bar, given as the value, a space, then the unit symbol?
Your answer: 8.75 bar
